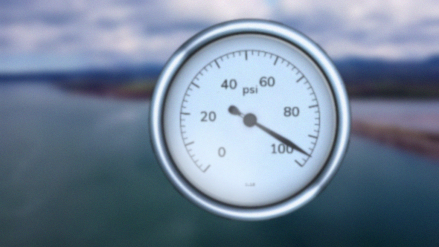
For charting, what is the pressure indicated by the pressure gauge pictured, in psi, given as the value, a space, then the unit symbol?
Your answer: 96 psi
